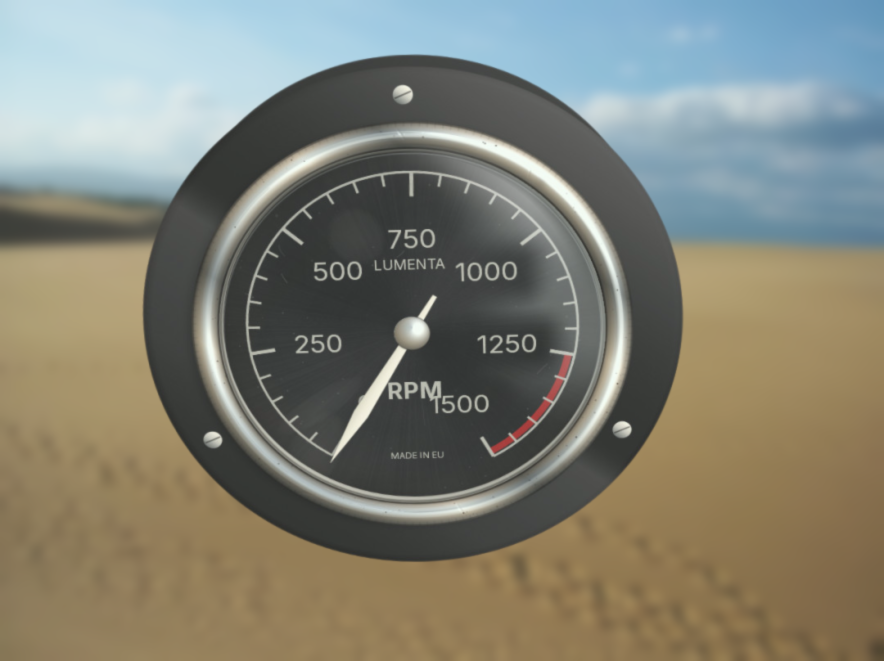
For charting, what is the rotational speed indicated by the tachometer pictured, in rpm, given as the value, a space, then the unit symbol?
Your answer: 0 rpm
